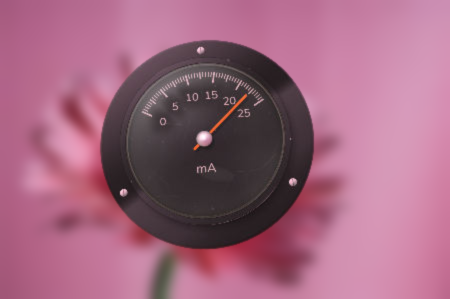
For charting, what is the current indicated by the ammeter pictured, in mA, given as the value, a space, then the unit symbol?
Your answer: 22.5 mA
